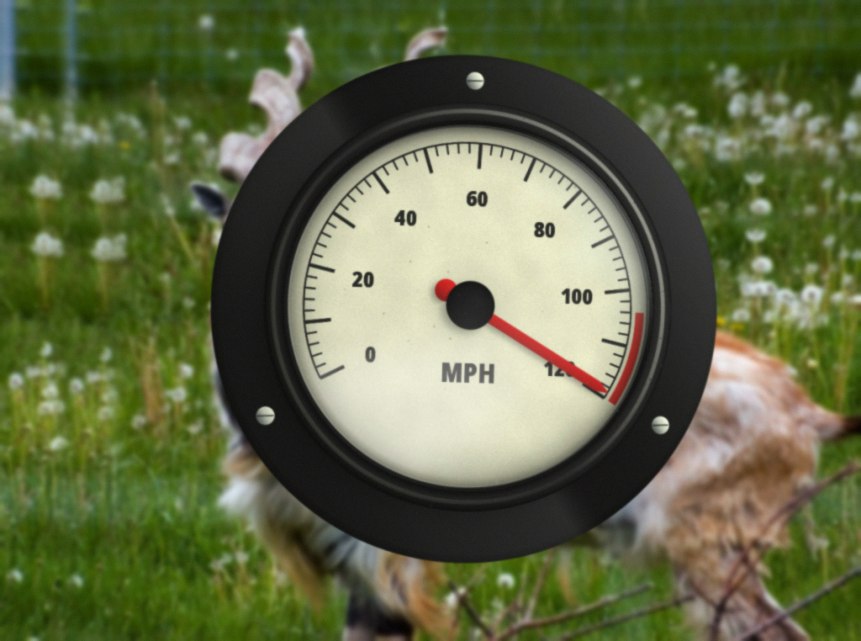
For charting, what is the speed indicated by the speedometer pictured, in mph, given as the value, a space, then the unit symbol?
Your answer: 119 mph
